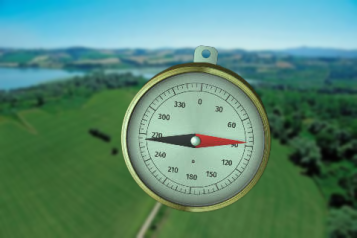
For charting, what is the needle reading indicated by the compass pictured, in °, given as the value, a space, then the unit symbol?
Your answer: 85 °
